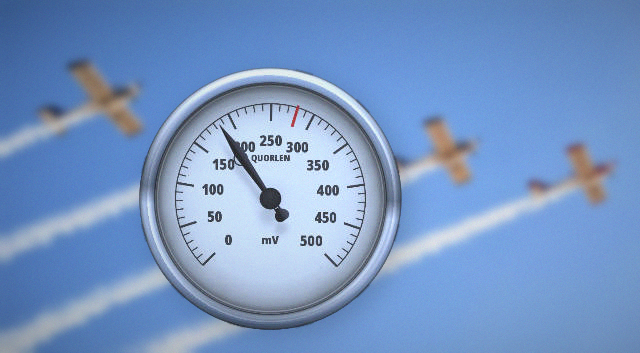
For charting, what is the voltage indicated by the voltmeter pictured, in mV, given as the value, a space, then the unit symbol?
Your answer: 185 mV
